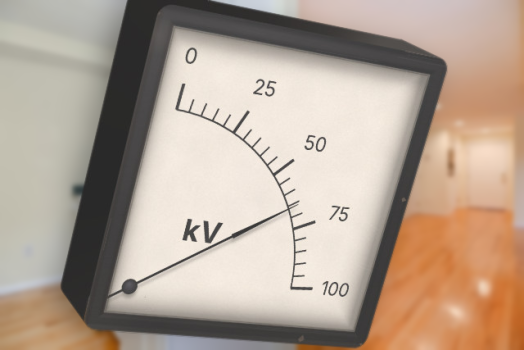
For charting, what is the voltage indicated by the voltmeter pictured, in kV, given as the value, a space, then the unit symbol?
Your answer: 65 kV
